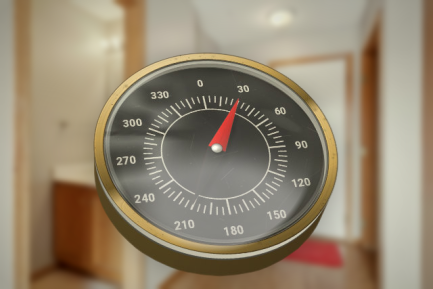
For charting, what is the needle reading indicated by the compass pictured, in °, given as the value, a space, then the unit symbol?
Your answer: 30 °
